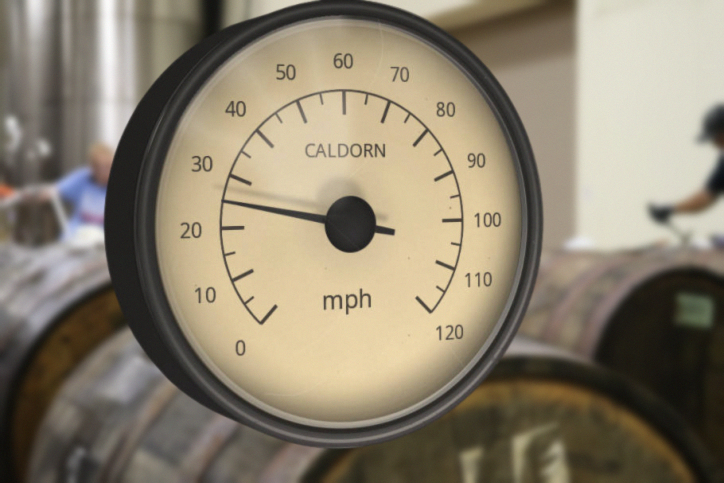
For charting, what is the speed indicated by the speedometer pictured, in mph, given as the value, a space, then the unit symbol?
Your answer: 25 mph
